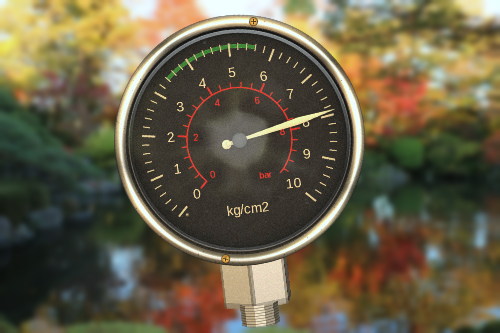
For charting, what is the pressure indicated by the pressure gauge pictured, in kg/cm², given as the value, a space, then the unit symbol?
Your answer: 7.9 kg/cm²
